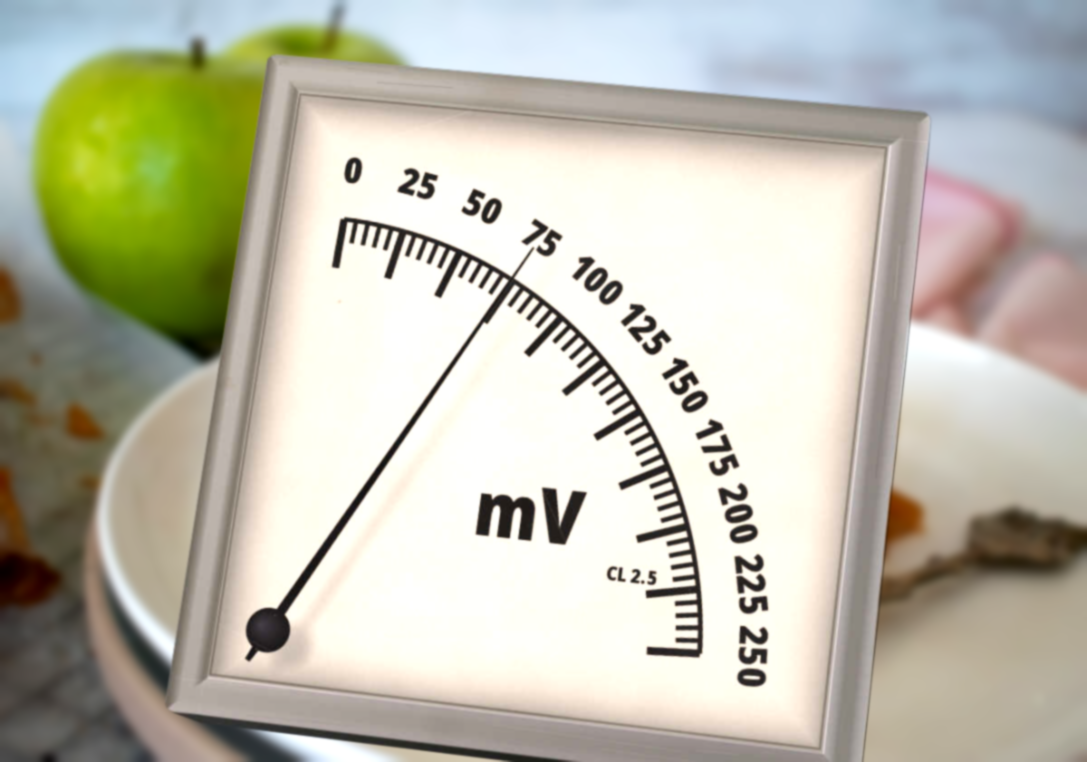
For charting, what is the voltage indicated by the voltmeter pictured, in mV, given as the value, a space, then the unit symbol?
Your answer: 75 mV
